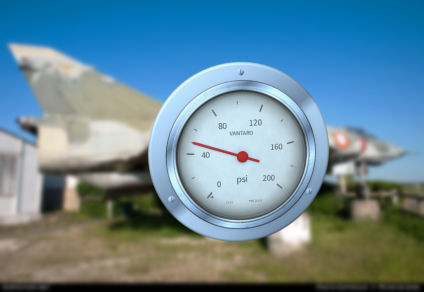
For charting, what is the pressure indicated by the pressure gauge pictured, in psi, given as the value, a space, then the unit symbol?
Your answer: 50 psi
